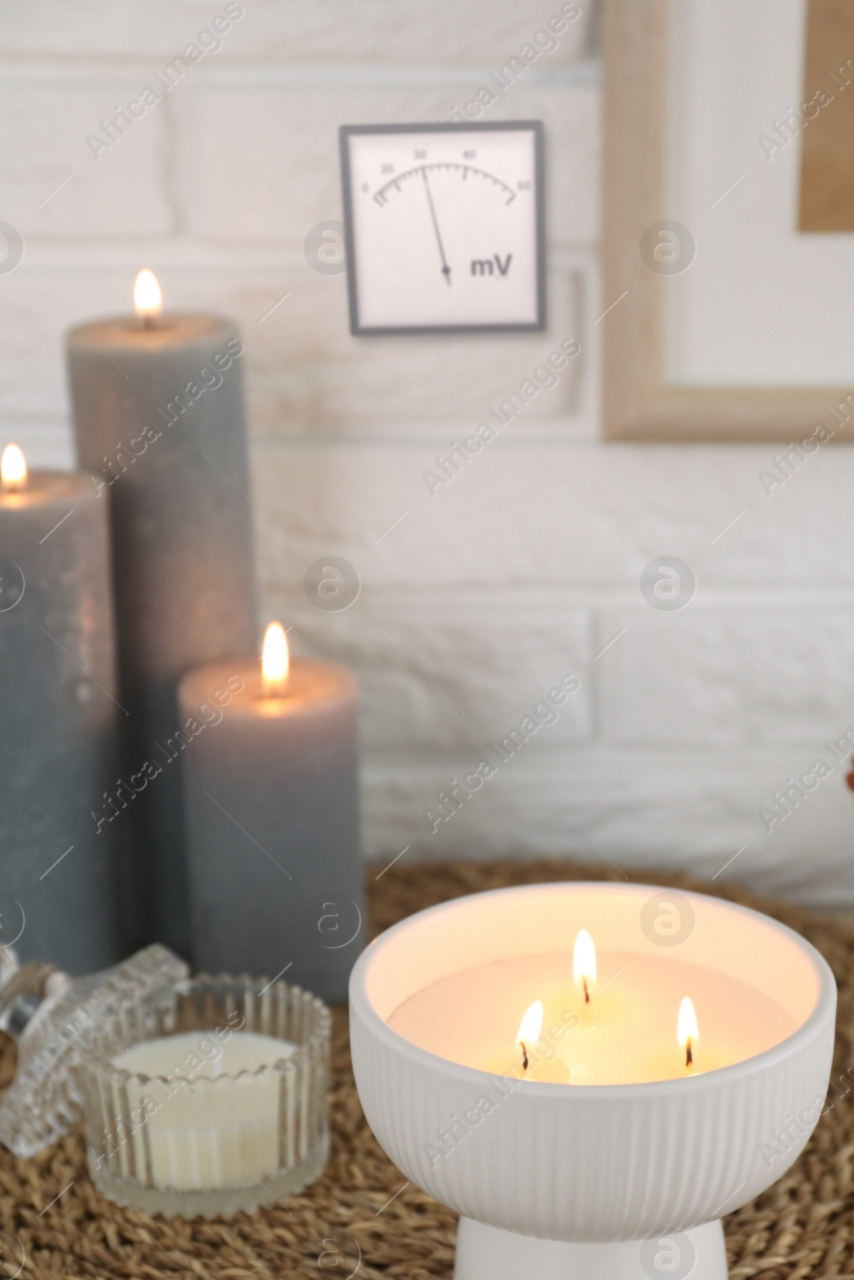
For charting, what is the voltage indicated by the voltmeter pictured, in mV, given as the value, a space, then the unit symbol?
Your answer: 30 mV
